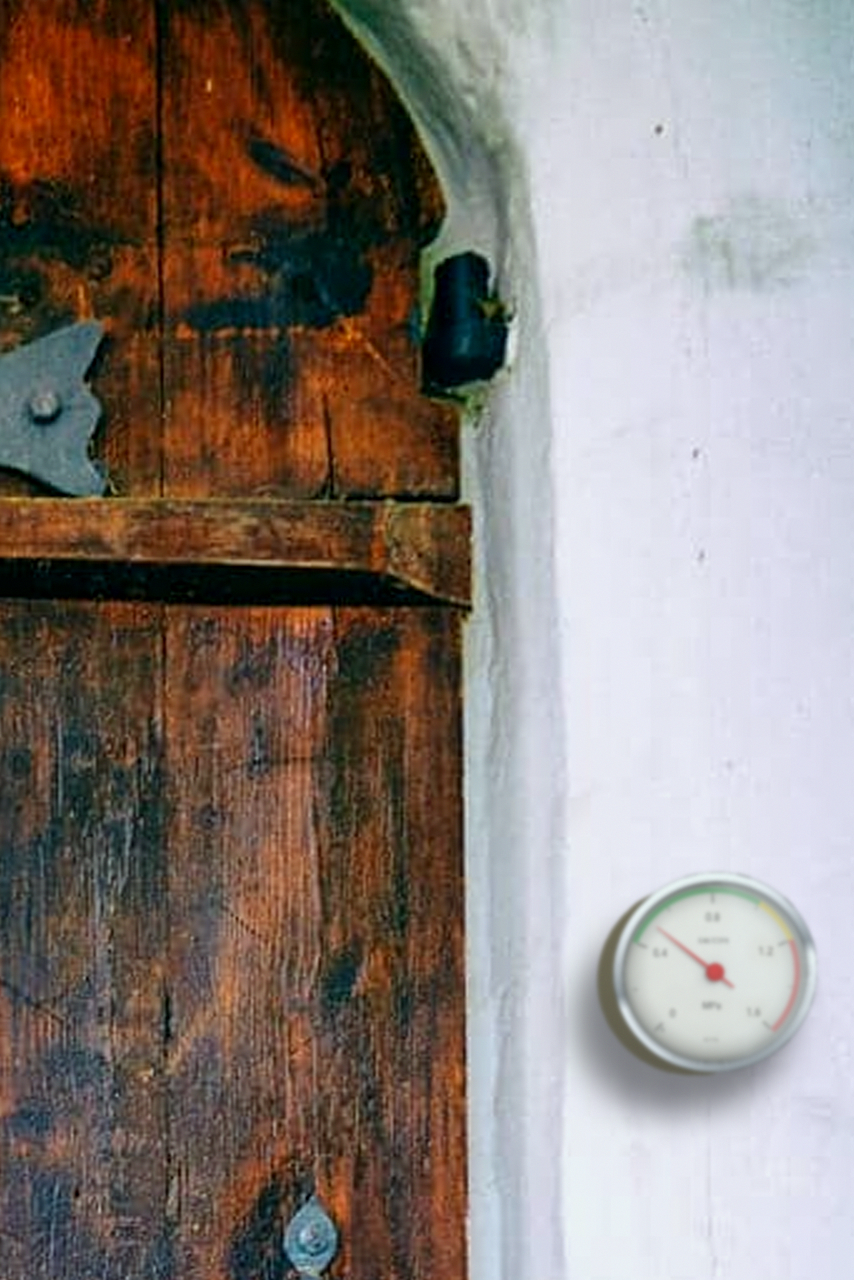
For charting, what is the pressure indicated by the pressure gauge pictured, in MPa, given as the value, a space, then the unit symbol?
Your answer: 0.5 MPa
